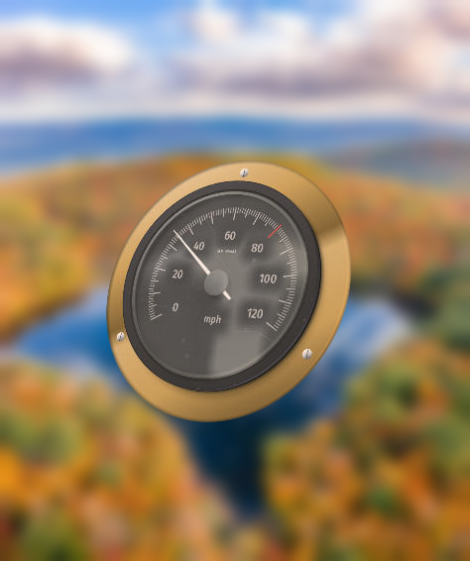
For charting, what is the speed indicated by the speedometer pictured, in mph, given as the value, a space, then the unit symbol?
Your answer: 35 mph
